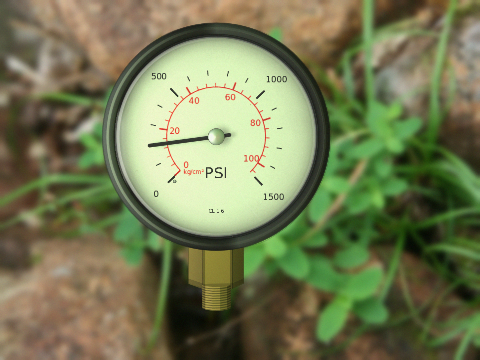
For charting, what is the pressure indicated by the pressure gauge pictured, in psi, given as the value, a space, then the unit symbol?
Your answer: 200 psi
